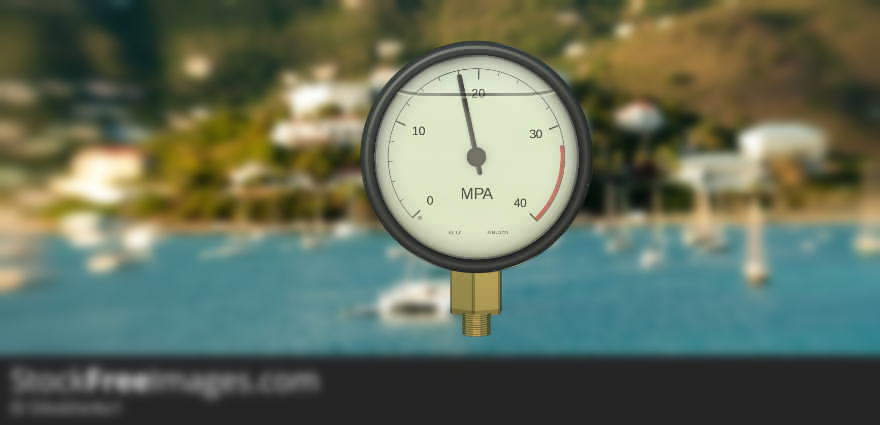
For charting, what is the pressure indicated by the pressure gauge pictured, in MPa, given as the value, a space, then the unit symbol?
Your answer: 18 MPa
